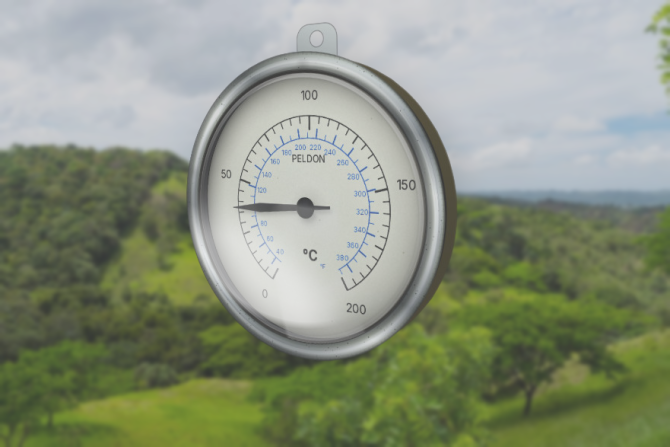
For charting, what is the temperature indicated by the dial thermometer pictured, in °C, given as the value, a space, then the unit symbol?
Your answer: 37.5 °C
